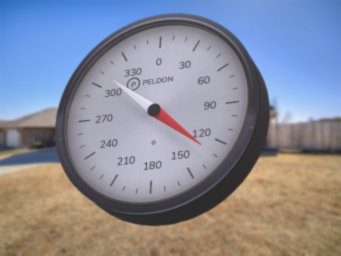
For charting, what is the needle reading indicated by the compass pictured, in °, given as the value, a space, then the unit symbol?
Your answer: 130 °
